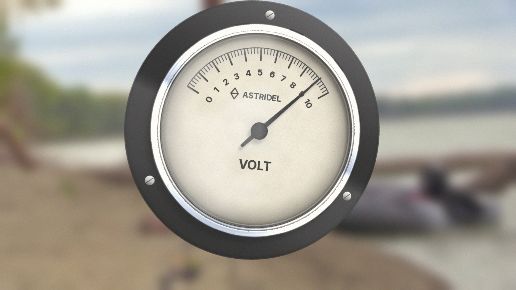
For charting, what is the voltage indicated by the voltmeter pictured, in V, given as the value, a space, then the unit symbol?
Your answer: 9 V
